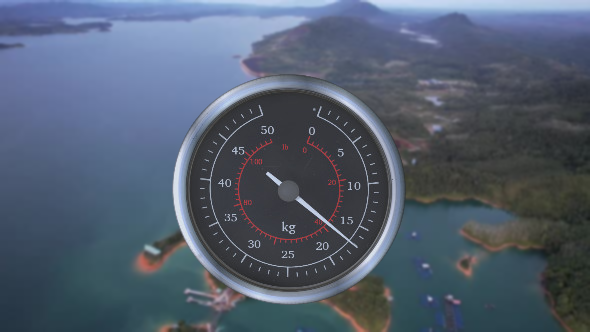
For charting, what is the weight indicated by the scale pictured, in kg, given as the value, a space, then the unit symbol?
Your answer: 17 kg
